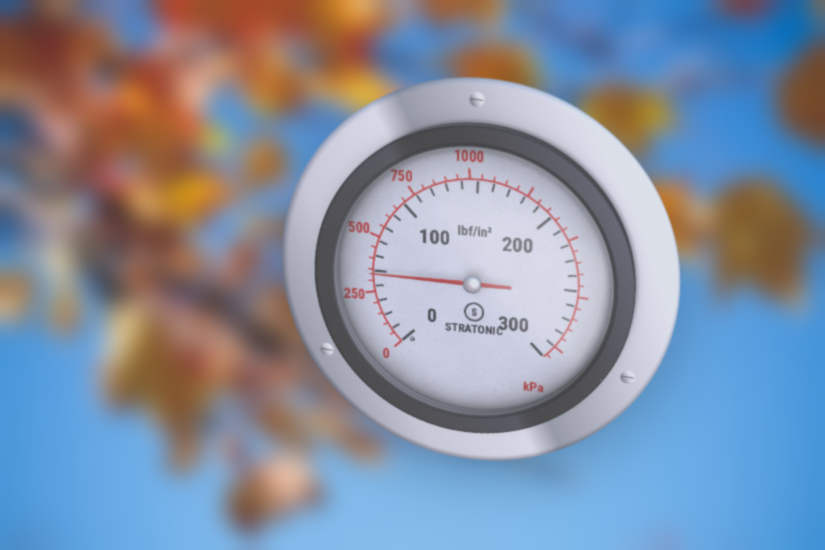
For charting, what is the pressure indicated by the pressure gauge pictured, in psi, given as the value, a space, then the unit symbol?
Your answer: 50 psi
